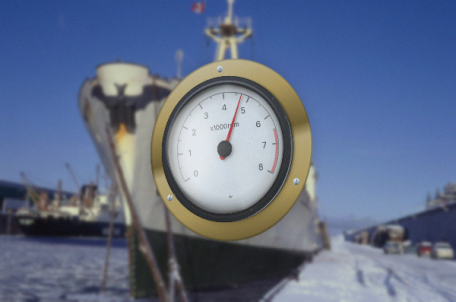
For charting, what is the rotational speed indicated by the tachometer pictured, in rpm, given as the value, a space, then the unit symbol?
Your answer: 4750 rpm
